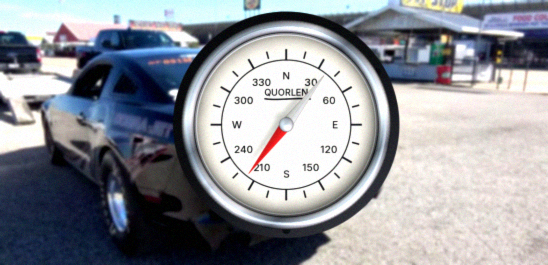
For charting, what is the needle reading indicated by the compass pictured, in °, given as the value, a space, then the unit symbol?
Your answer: 217.5 °
